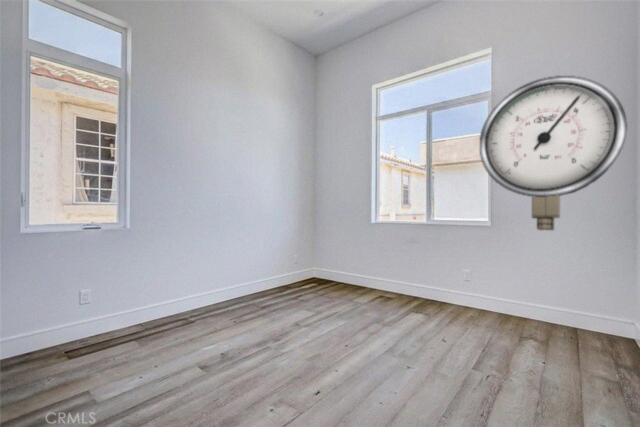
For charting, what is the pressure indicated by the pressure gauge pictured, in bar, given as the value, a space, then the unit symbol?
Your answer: 3.8 bar
